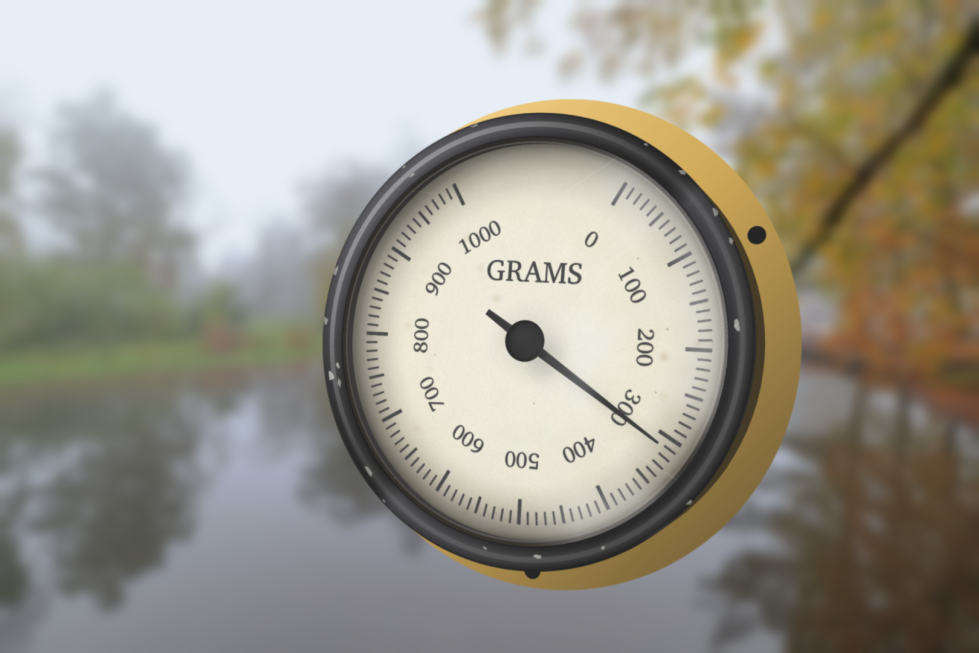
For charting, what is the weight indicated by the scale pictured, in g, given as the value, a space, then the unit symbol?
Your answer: 310 g
